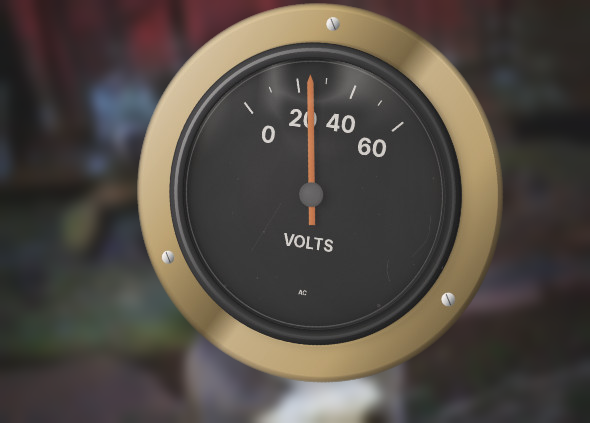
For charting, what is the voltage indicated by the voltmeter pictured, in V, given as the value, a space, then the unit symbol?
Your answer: 25 V
